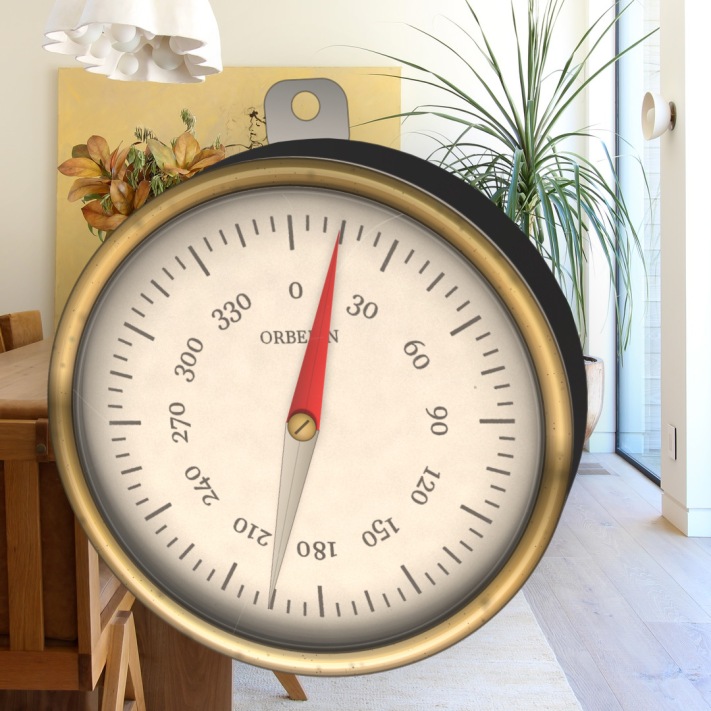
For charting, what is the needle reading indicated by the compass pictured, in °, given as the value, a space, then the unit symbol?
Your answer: 15 °
